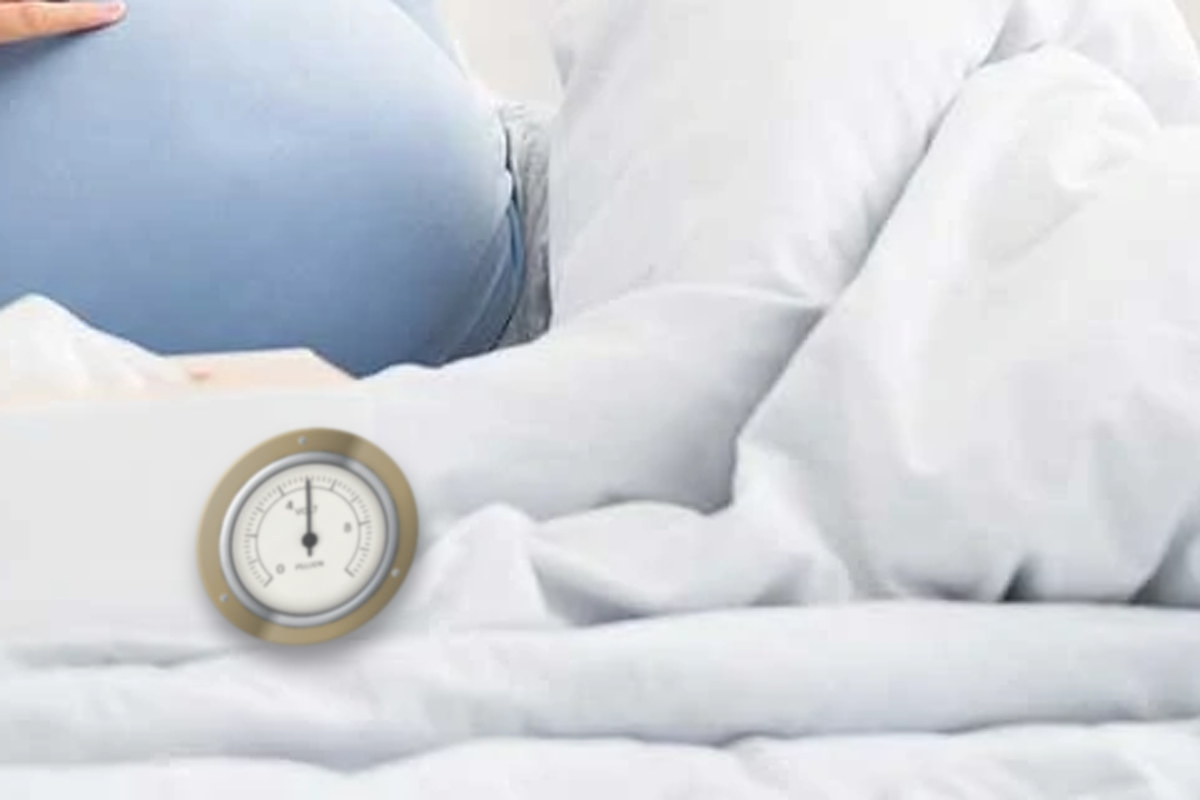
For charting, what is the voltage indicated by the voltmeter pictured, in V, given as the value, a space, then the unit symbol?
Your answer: 5 V
